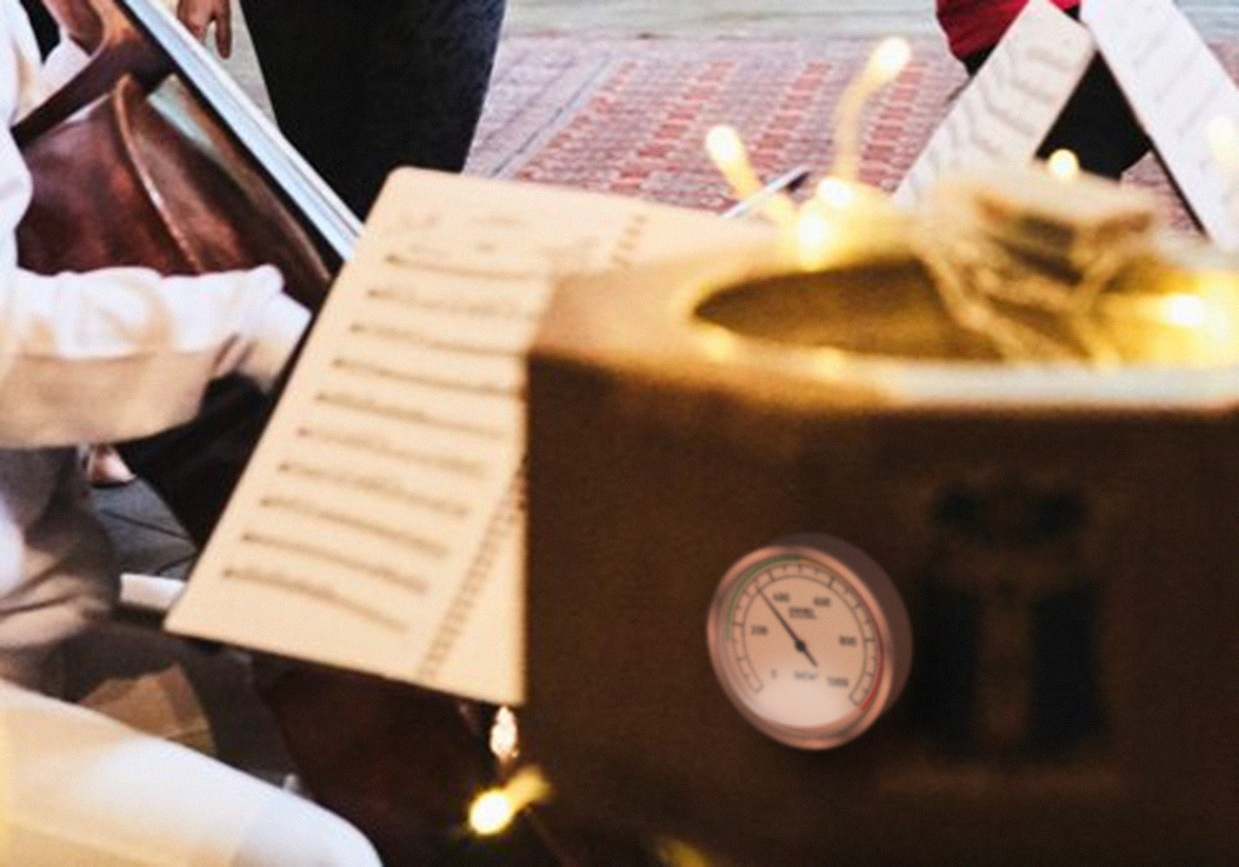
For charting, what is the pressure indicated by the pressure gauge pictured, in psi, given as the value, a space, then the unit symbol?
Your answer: 350 psi
